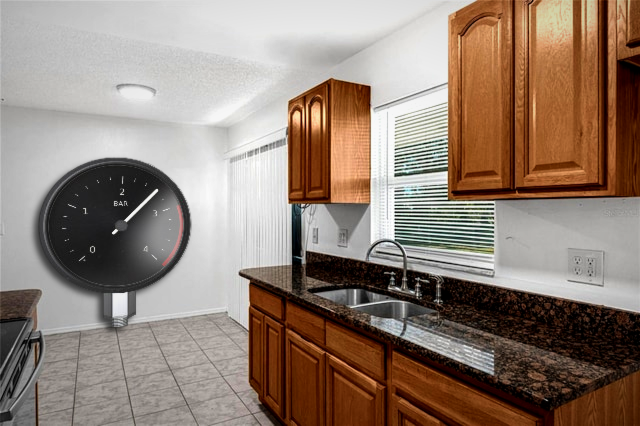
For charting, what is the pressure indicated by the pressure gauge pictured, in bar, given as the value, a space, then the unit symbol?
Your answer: 2.6 bar
